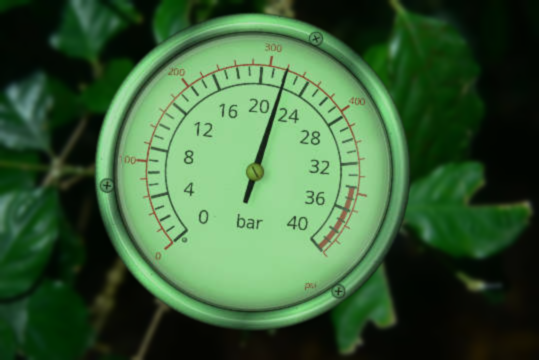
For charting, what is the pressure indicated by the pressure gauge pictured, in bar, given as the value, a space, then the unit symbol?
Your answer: 22 bar
